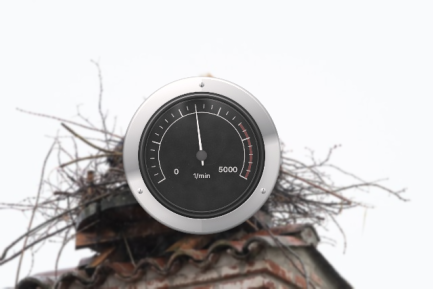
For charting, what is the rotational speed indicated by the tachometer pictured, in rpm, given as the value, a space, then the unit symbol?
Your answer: 2400 rpm
